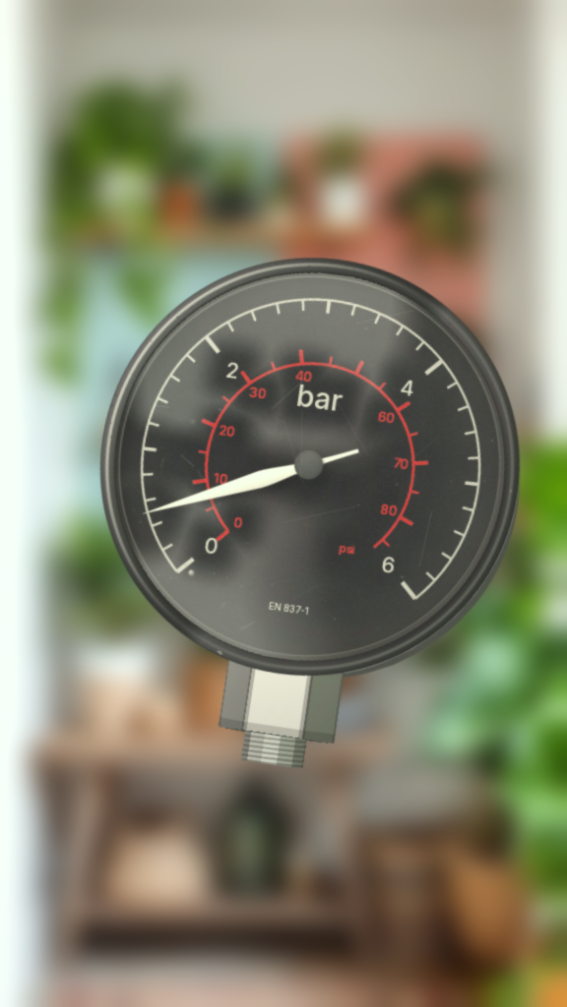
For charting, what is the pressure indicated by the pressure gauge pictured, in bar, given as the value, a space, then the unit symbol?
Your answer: 0.5 bar
